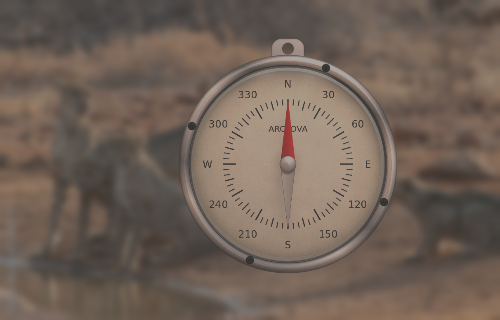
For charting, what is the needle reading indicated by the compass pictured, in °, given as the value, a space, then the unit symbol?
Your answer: 0 °
